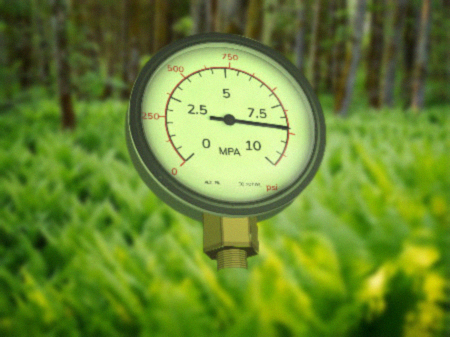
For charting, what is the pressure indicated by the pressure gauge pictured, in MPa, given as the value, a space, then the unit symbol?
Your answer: 8.5 MPa
